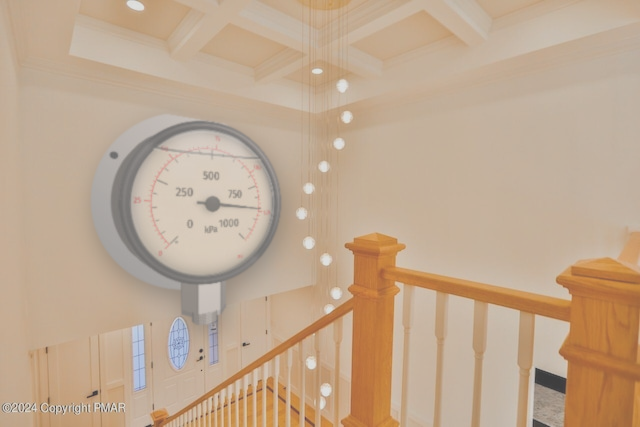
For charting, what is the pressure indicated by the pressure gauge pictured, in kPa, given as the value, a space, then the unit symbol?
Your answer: 850 kPa
